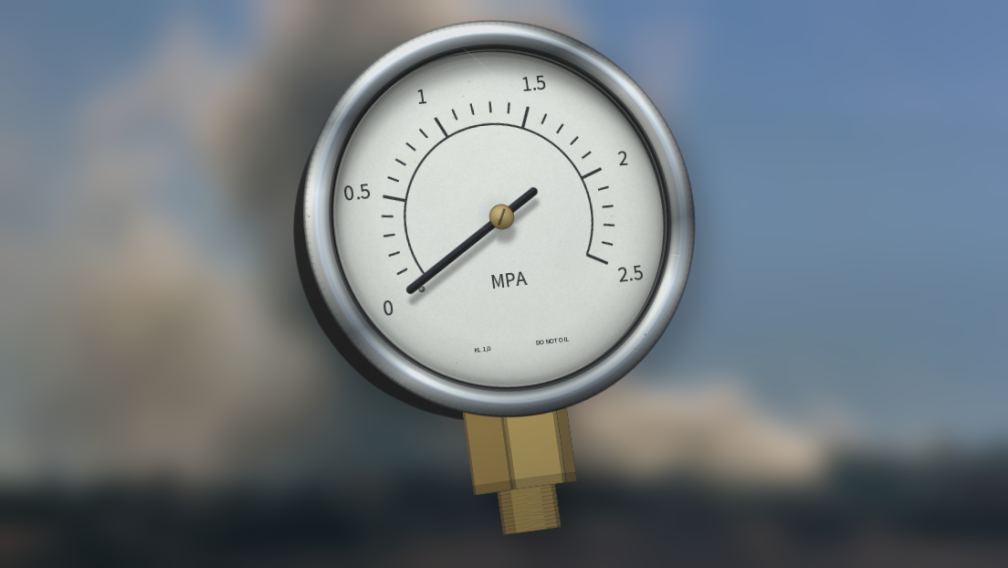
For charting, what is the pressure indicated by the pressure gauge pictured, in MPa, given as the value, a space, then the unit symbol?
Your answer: 0 MPa
